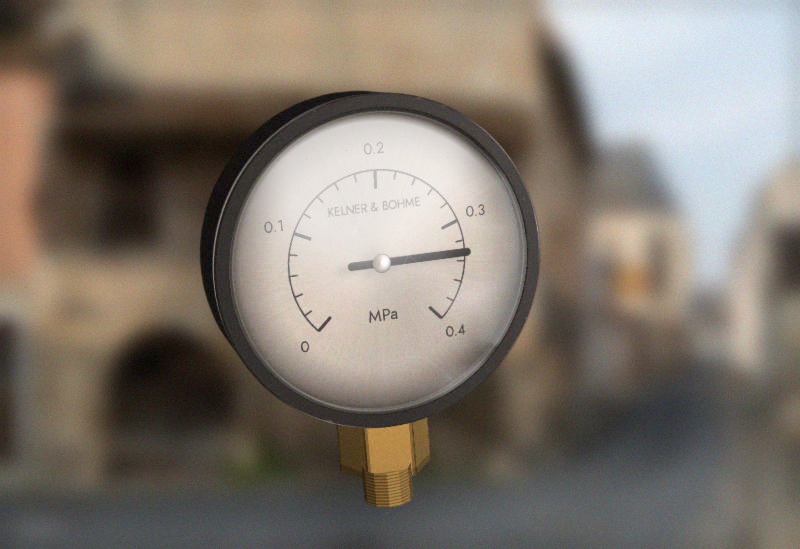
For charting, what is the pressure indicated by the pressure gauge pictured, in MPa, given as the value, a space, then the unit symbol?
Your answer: 0.33 MPa
